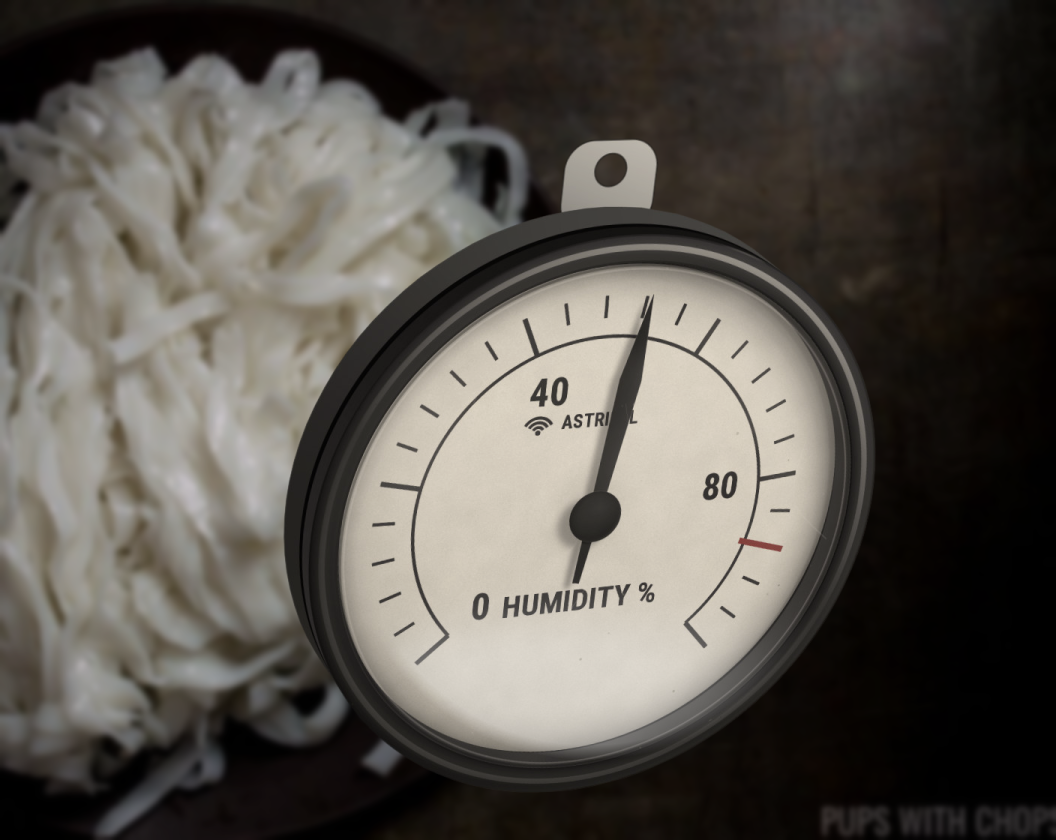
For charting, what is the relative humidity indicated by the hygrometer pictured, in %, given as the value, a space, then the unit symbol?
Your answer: 52 %
